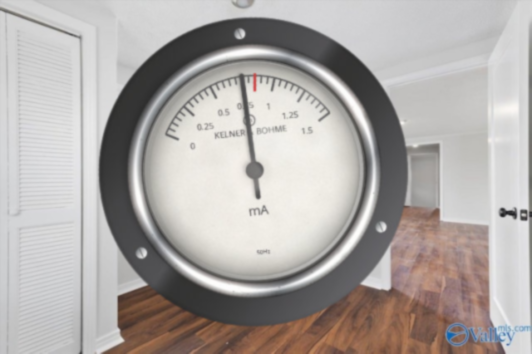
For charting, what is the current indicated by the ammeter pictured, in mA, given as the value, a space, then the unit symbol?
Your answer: 0.75 mA
